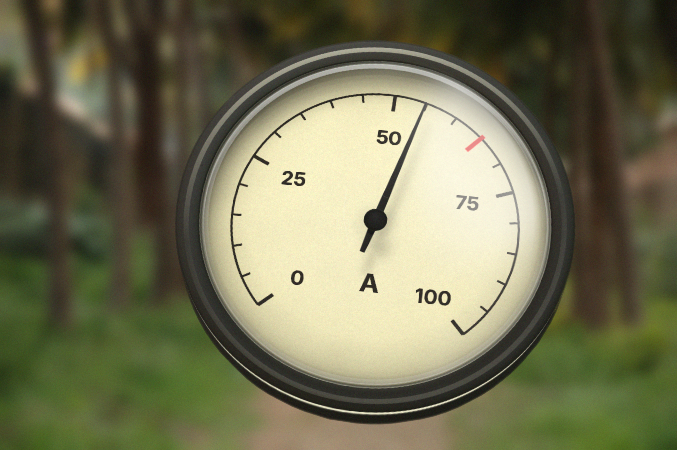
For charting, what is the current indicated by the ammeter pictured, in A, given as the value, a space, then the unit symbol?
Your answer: 55 A
